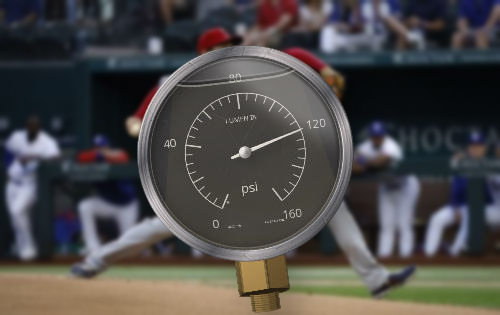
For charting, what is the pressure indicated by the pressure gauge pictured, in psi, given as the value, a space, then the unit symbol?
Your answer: 120 psi
